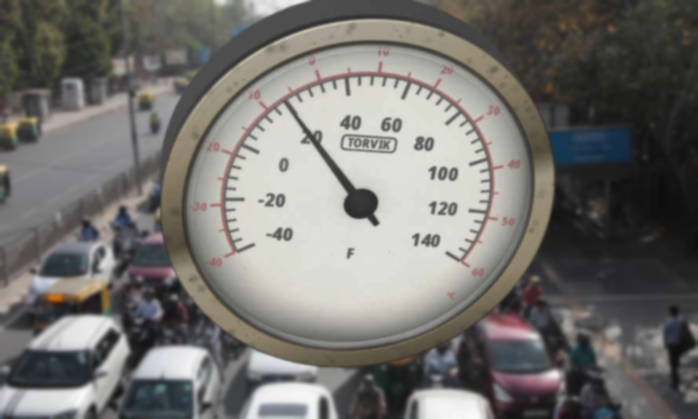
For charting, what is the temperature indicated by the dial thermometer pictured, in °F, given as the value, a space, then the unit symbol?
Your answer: 20 °F
